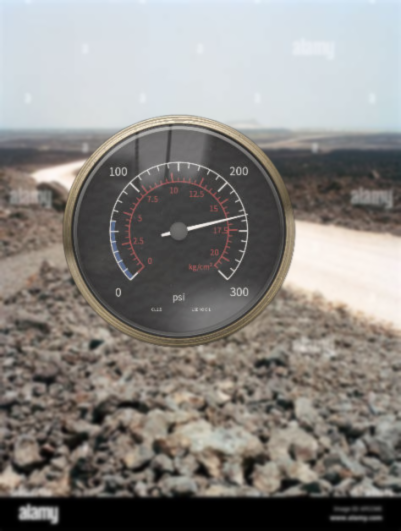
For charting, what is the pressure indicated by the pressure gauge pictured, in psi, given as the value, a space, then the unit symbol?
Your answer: 235 psi
